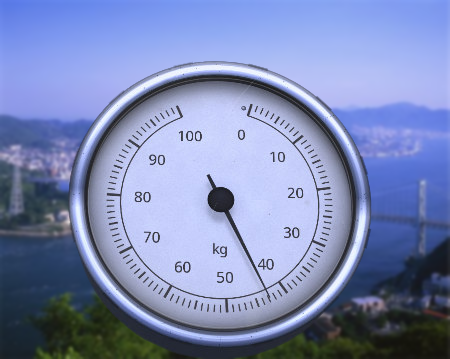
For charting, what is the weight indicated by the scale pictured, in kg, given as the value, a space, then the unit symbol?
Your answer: 43 kg
